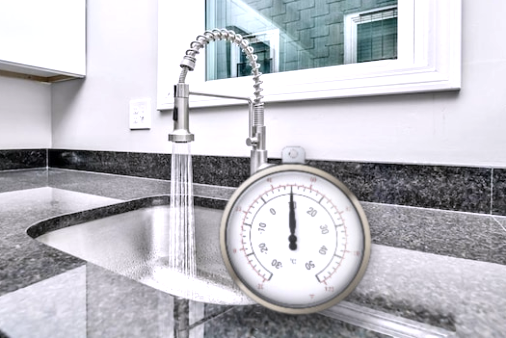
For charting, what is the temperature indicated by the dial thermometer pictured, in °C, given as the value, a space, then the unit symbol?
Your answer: 10 °C
